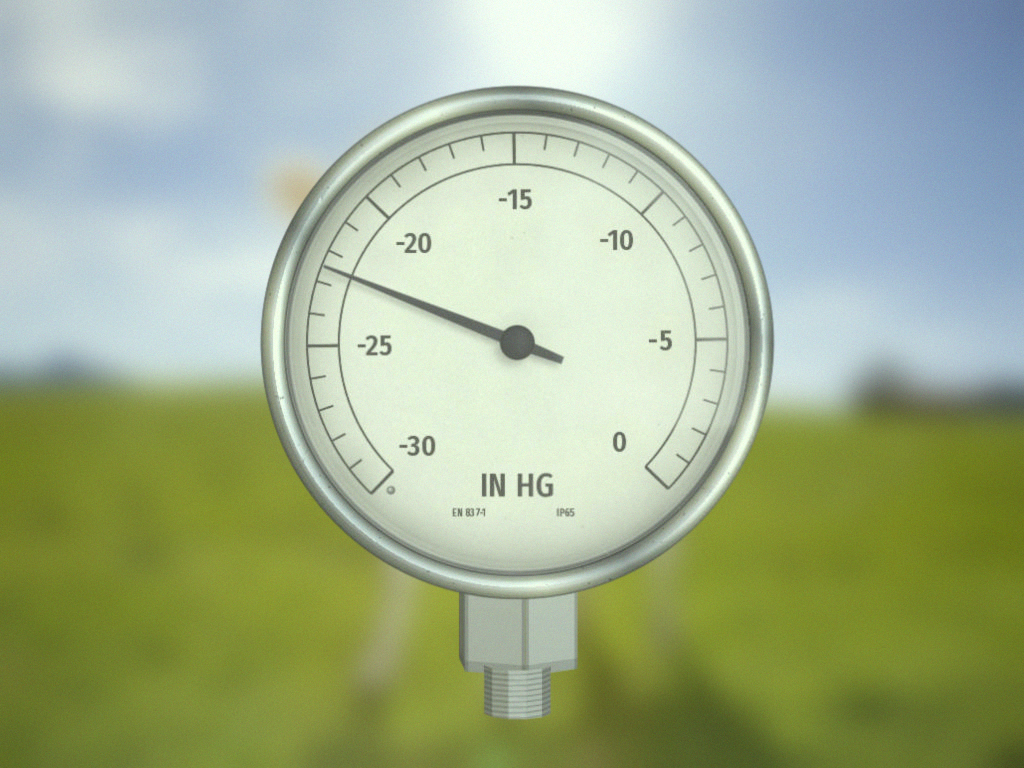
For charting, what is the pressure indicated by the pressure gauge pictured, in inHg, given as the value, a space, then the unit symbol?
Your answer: -22.5 inHg
